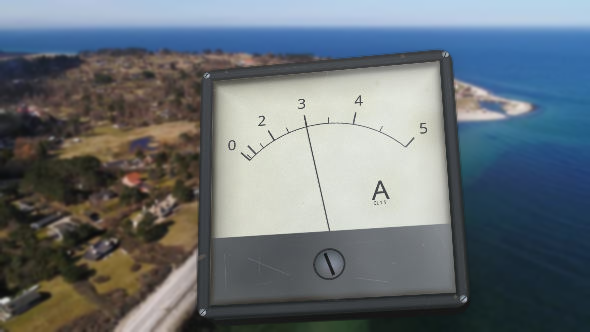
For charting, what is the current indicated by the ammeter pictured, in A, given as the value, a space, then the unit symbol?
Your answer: 3 A
